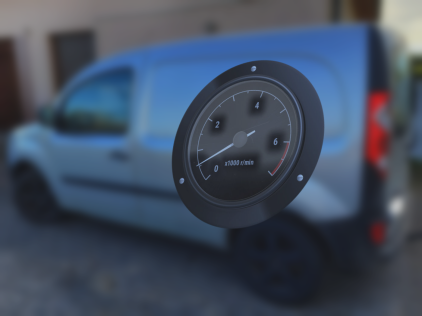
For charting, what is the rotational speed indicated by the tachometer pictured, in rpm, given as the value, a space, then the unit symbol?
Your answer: 500 rpm
